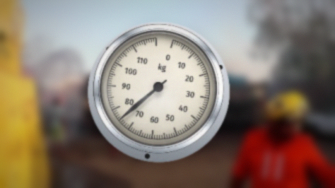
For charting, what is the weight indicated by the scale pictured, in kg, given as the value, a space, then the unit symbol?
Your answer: 75 kg
